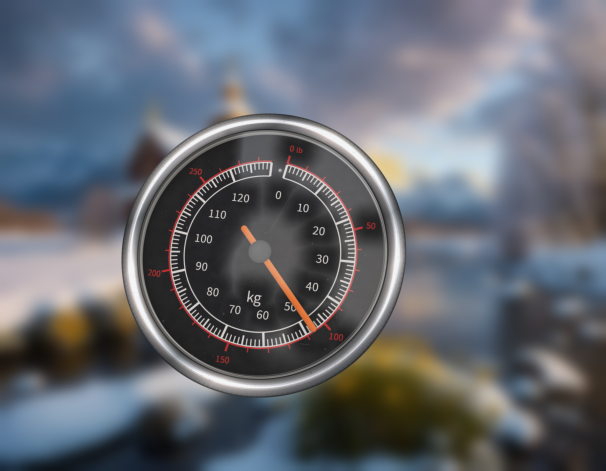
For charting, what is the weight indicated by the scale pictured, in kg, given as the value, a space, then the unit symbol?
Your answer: 48 kg
